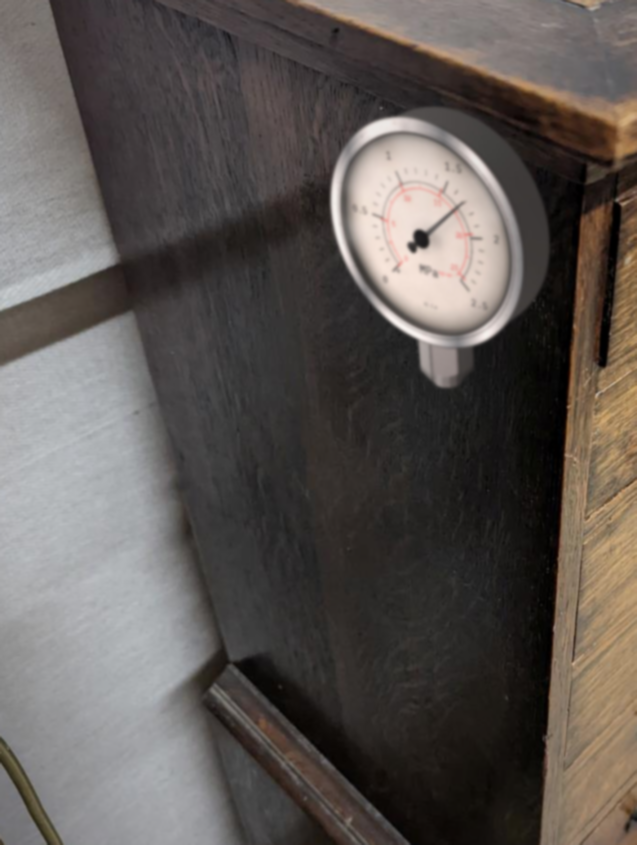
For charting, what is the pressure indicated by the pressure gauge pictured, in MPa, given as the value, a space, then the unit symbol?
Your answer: 1.7 MPa
